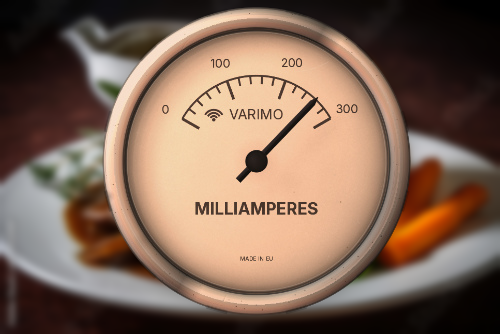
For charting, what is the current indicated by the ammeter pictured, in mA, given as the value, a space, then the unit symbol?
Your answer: 260 mA
